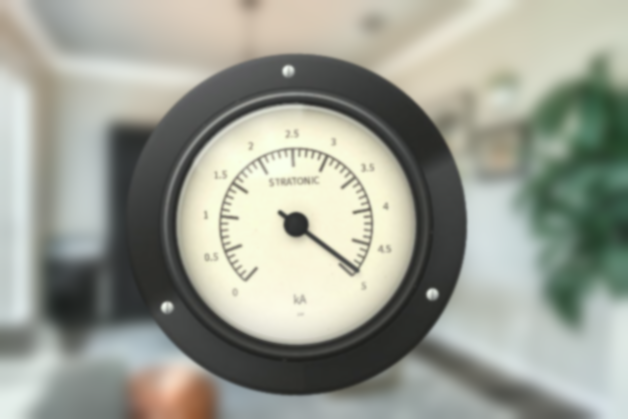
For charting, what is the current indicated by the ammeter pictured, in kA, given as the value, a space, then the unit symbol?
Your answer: 4.9 kA
